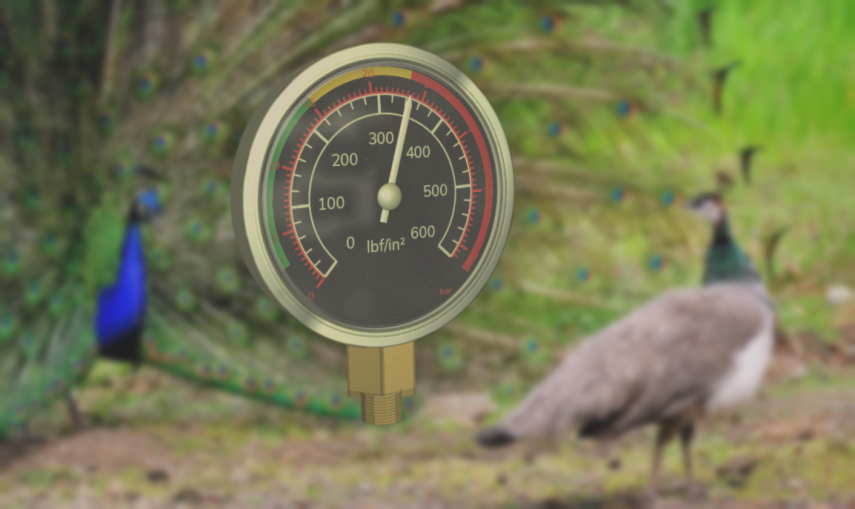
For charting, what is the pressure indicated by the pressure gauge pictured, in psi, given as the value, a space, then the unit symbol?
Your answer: 340 psi
